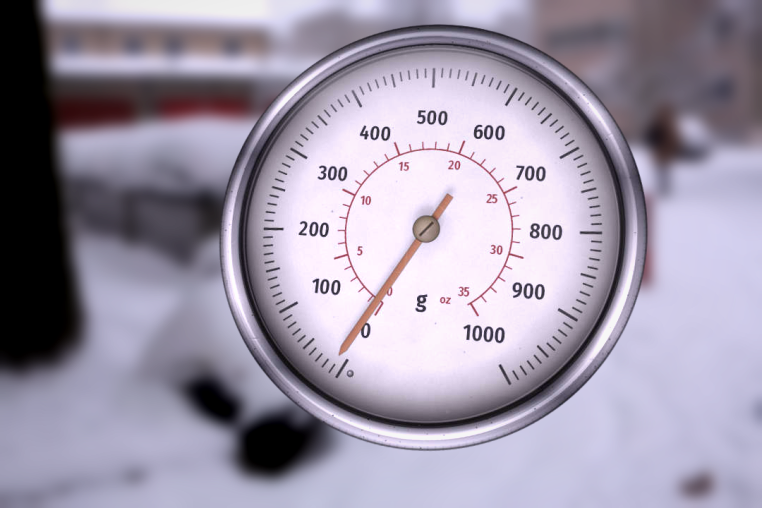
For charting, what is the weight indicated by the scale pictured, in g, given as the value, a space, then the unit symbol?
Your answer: 10 g
